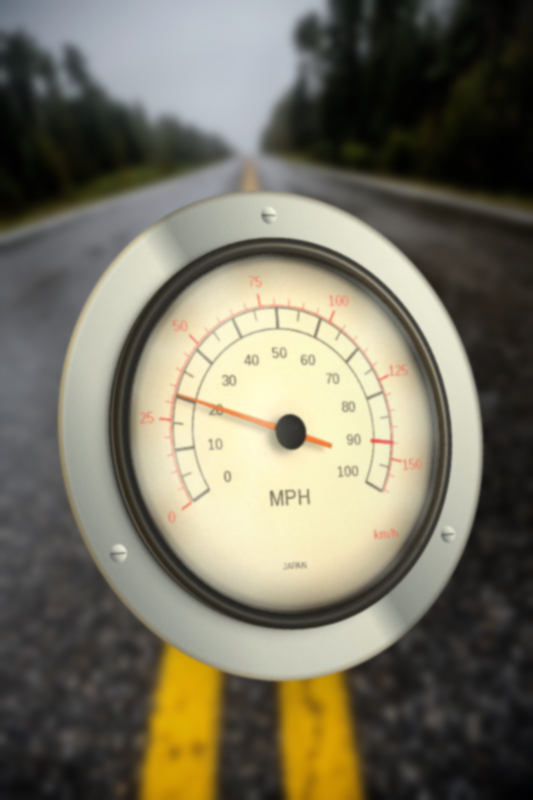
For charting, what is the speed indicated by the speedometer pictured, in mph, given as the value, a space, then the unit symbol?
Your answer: 20 mph
